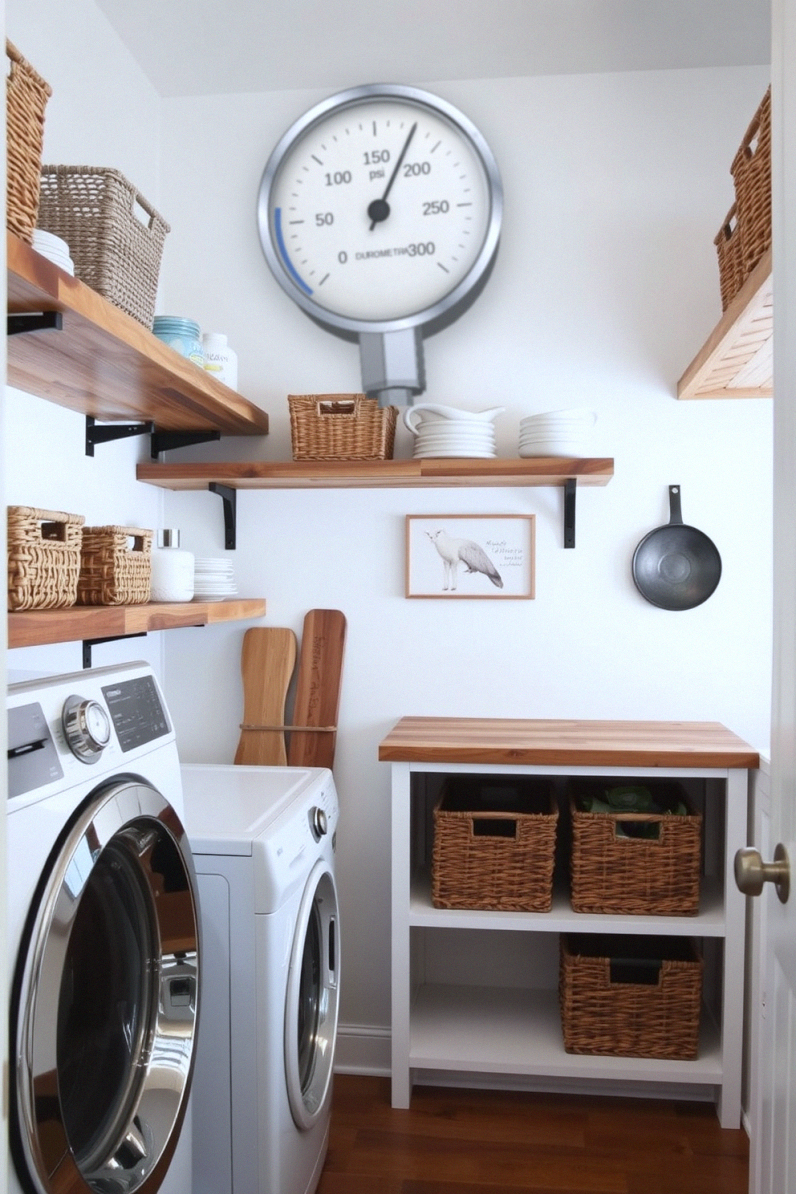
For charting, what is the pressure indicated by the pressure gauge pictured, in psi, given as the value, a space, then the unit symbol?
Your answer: 180 psi
